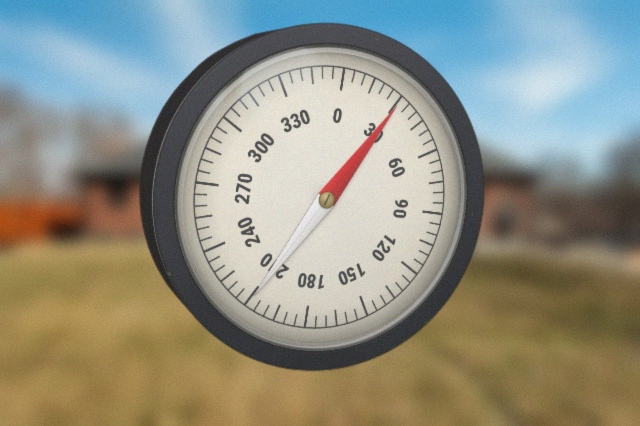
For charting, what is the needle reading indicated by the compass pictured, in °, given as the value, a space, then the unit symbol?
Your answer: 30 °
